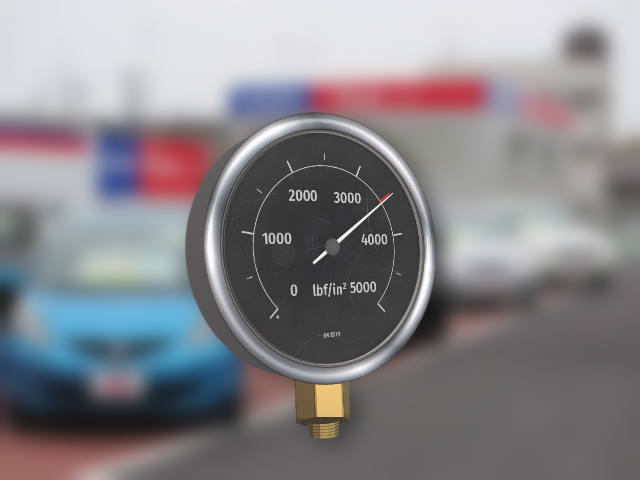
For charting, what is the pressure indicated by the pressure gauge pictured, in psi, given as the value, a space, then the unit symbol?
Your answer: 3500 psi
